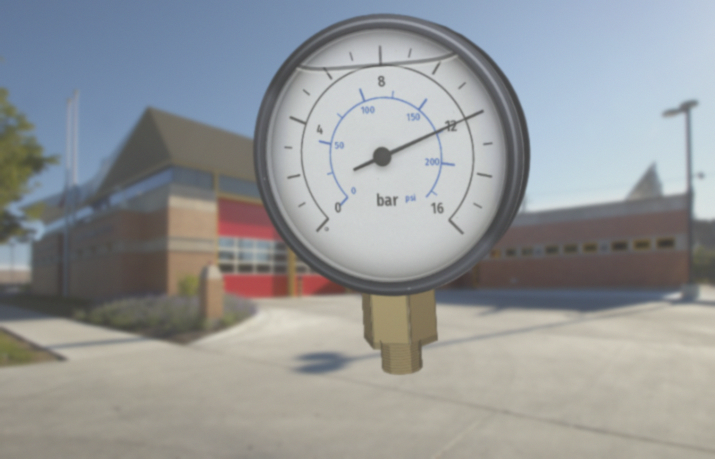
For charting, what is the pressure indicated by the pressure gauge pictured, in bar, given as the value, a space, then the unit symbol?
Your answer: 12 bar
